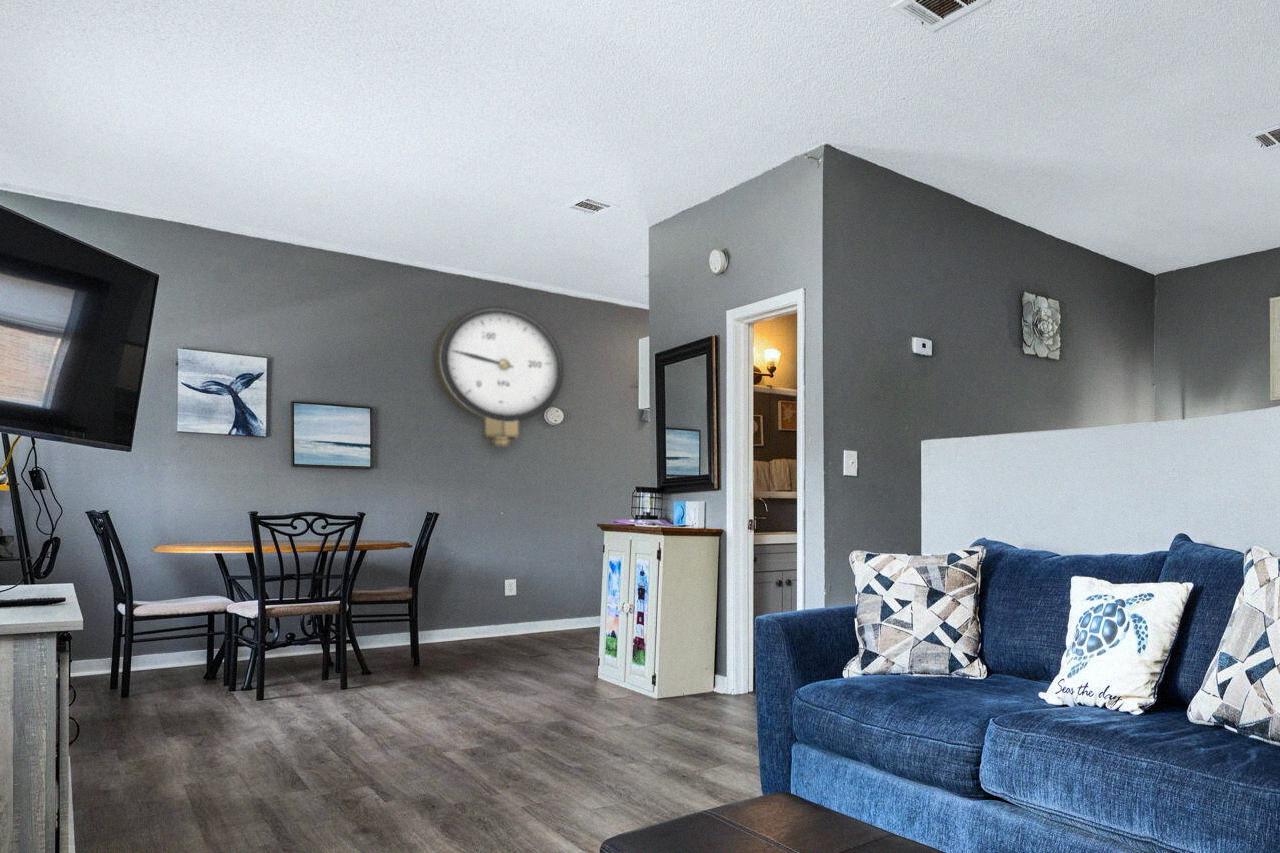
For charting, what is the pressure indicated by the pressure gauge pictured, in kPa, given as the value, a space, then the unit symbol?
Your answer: 50 kPa
